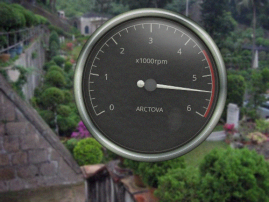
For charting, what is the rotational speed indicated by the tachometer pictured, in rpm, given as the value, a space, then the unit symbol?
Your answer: 5400 rpm
